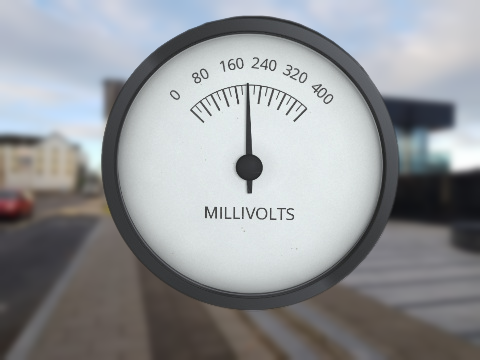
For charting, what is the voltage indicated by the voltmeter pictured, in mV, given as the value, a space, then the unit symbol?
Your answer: 200 mV
